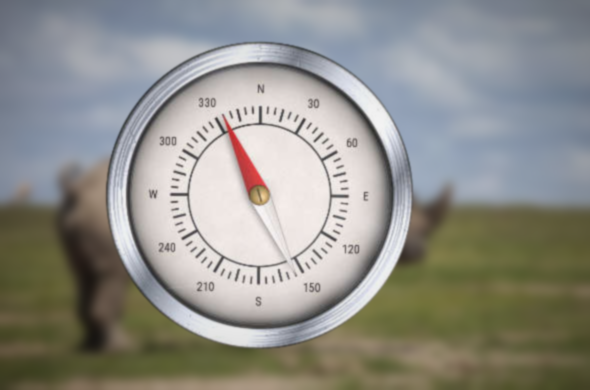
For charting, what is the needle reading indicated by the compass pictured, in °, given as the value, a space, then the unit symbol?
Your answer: 335 °
